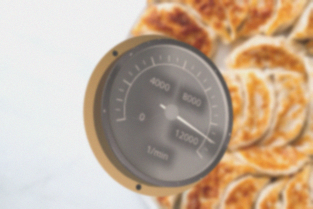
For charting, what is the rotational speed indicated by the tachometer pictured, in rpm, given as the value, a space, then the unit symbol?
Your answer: 11000 rpm
